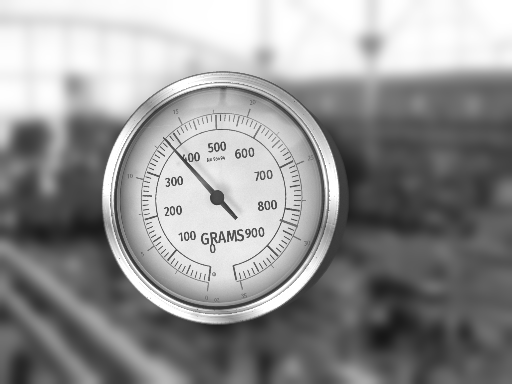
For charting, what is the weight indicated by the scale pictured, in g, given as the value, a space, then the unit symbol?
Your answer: 380 g
